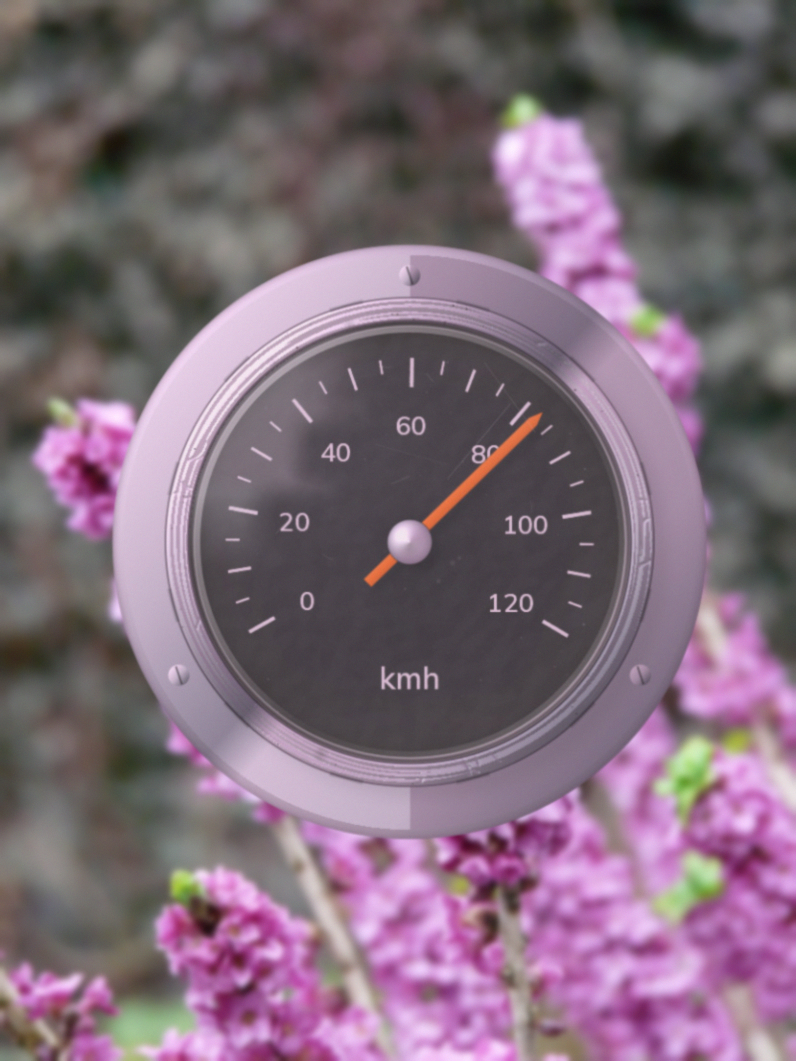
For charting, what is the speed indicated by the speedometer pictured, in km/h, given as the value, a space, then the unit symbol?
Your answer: 82.5 km/h
